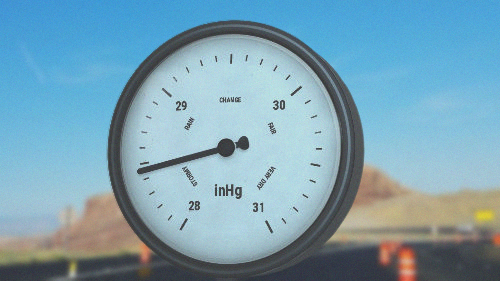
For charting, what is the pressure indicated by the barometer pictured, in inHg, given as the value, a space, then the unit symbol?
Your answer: 28.45 inHg
